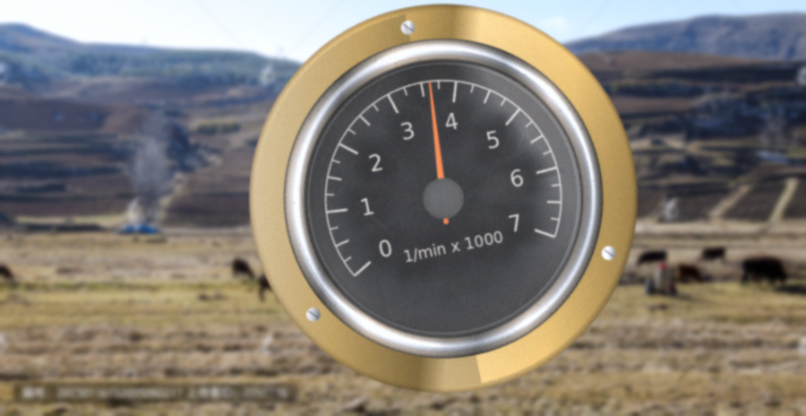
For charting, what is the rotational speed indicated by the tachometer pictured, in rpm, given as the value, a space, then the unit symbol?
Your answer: 3625 rpm
